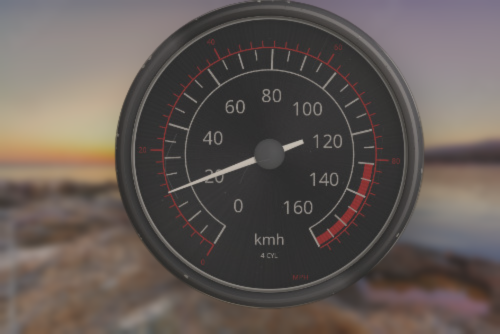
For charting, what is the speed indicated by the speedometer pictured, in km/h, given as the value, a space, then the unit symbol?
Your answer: 20 km/h
